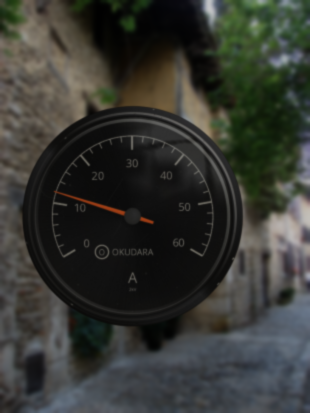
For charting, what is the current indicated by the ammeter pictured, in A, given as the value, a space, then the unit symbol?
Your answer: 12 A
